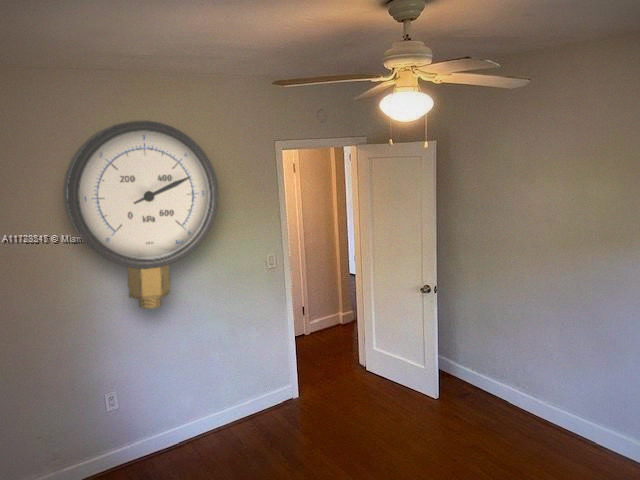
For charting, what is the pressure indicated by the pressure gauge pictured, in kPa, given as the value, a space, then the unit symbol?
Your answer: 450 kPa
